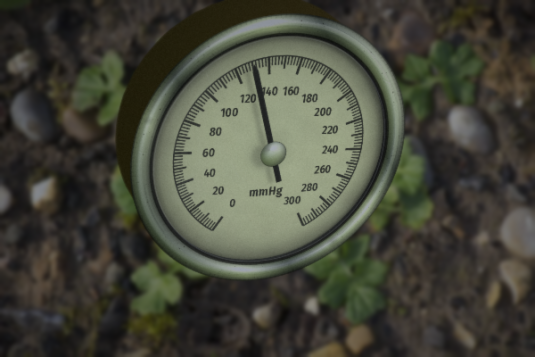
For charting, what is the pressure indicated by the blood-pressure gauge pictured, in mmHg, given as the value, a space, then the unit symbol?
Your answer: 130 mmHg
